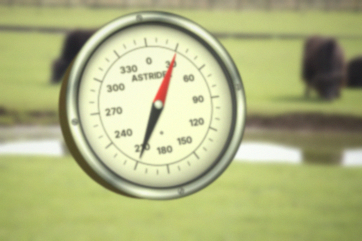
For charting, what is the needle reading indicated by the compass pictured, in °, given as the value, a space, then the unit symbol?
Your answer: 30 °
